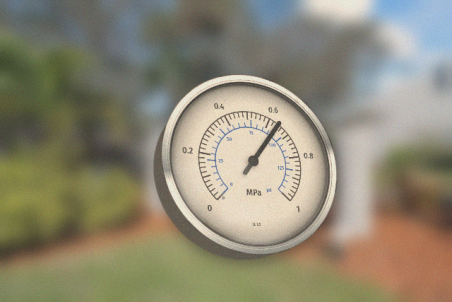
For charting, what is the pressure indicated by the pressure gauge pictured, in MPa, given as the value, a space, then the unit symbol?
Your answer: 0.64 MPa
